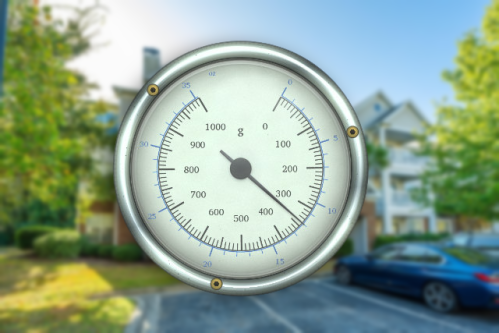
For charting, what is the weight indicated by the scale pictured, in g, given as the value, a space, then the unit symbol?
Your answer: 340 g
